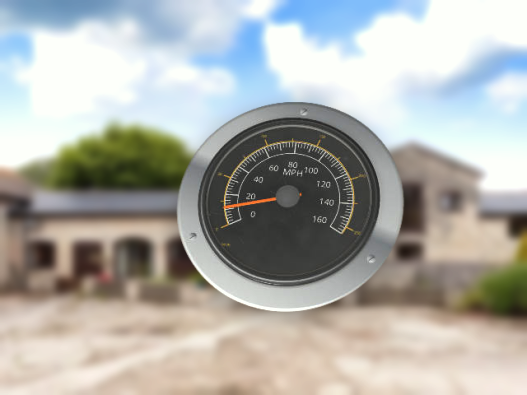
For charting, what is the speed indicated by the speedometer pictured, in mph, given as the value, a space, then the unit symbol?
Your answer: 10 mph
